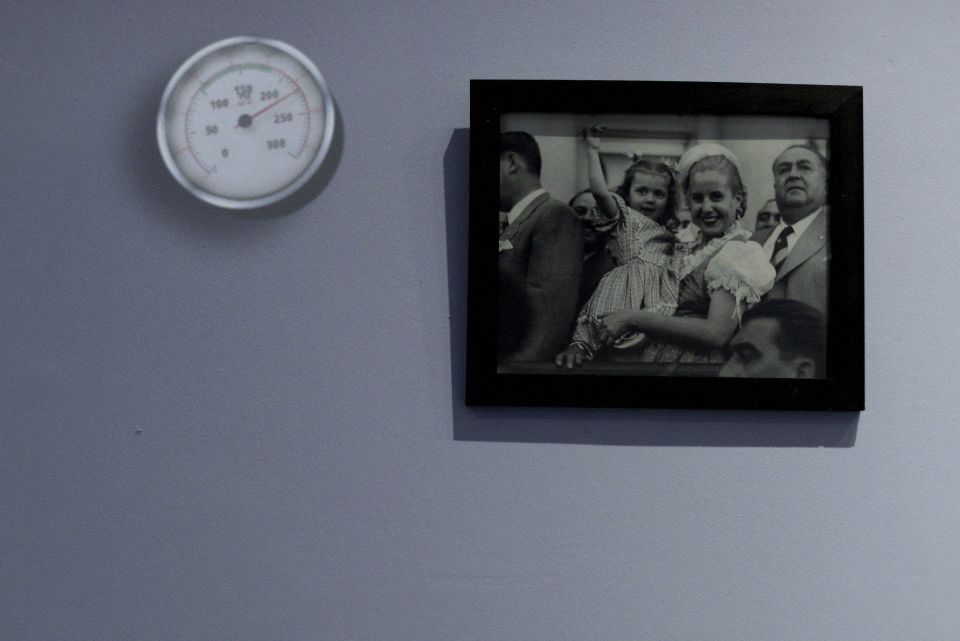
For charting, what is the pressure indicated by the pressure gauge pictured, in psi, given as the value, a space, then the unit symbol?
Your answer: 225 psi
